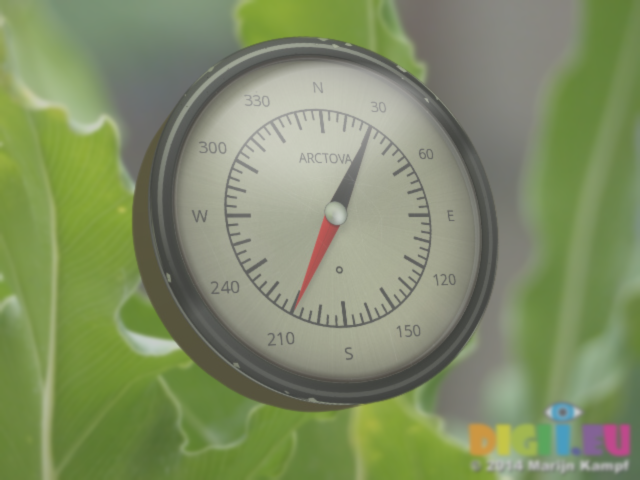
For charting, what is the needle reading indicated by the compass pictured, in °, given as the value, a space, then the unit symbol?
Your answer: 210 °
